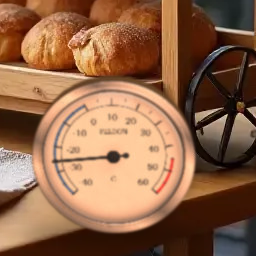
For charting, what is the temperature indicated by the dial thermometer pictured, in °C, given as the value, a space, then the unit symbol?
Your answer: -25 °C
